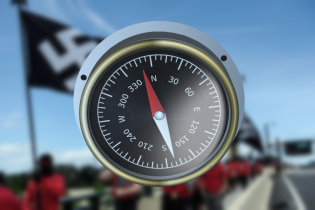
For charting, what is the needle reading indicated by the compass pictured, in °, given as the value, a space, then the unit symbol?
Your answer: 350 °
